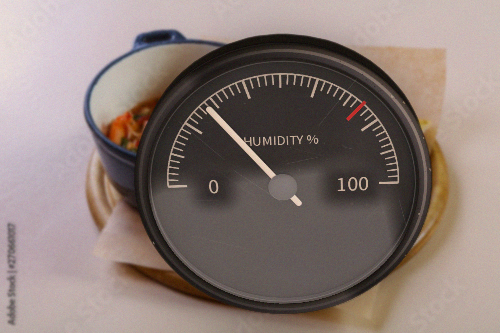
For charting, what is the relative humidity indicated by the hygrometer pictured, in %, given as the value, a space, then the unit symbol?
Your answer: 28 %
